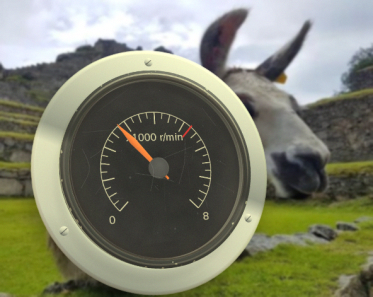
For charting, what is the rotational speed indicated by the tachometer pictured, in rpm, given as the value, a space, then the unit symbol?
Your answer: 2750 rpm
